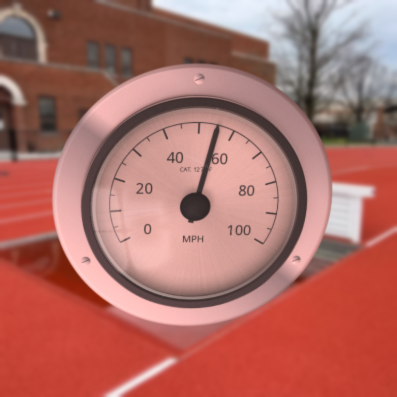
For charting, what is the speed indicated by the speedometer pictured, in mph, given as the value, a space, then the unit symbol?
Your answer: 55 mph
